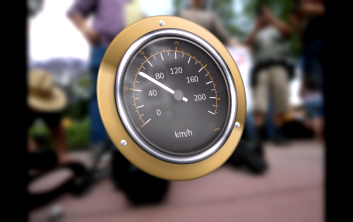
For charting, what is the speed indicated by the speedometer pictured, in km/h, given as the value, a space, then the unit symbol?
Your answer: 60 km/h
